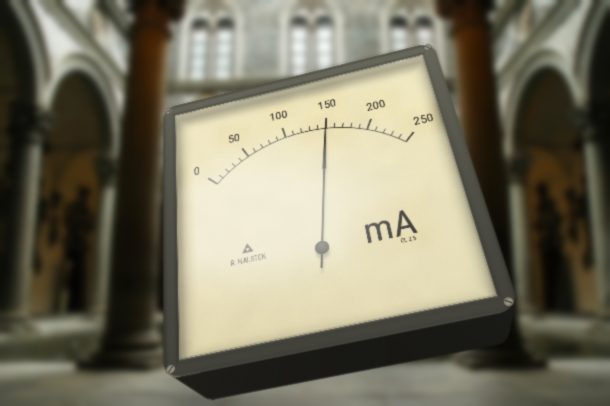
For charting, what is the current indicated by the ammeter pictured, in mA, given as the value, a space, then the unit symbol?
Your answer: 150 mA
